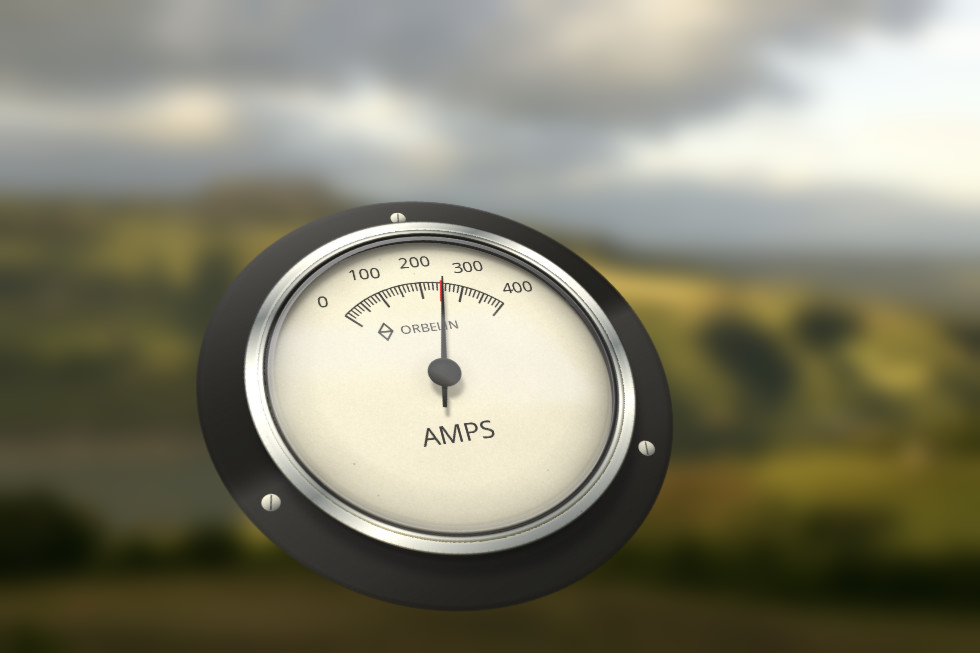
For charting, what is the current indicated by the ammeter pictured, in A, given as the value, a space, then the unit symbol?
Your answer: 250 A
